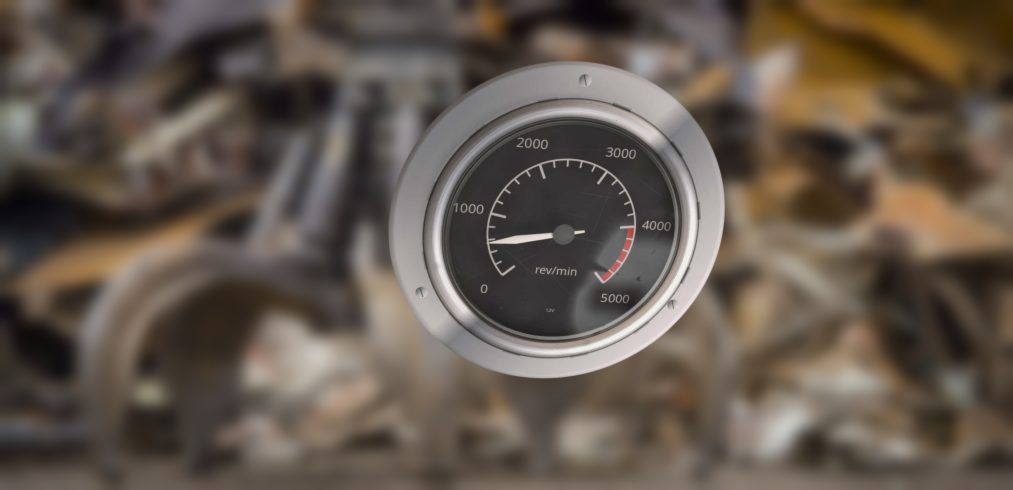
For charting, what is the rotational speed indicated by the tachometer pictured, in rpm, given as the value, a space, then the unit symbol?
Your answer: 600 rpm
